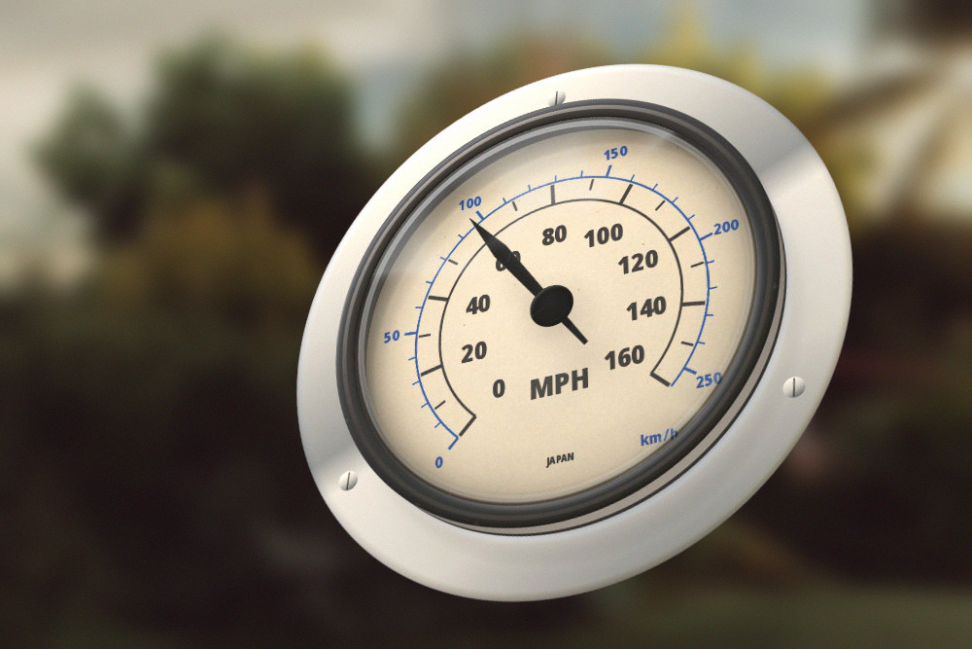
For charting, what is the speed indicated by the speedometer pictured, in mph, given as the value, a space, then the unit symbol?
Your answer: 60 mph
